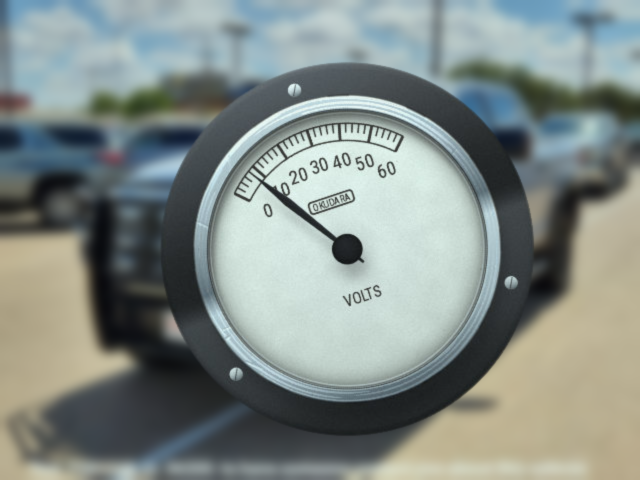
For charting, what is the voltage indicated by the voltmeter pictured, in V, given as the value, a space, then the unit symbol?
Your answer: 8 V
